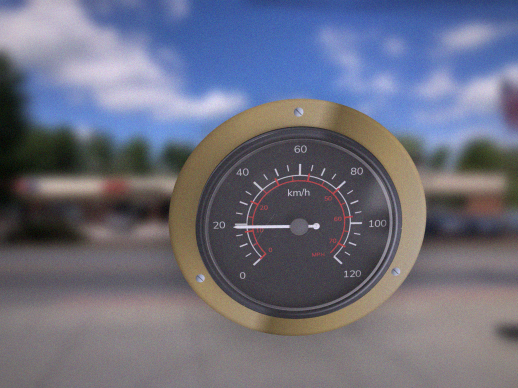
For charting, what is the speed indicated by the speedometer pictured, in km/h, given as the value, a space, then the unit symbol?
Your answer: 20 km/h
